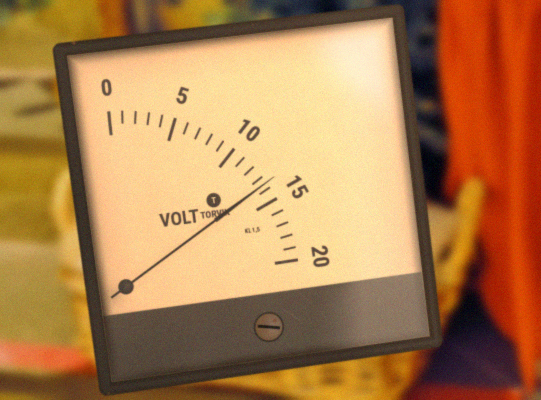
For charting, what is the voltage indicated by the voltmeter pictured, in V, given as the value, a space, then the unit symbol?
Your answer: 13.5 V
